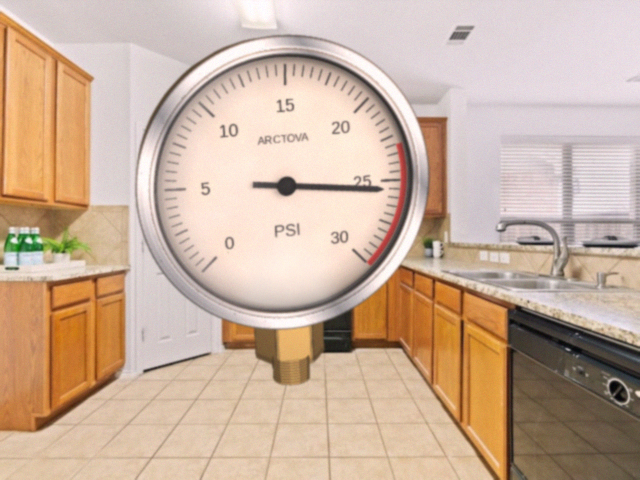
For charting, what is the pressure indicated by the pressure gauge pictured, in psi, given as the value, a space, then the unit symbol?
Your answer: 25.5 psi
